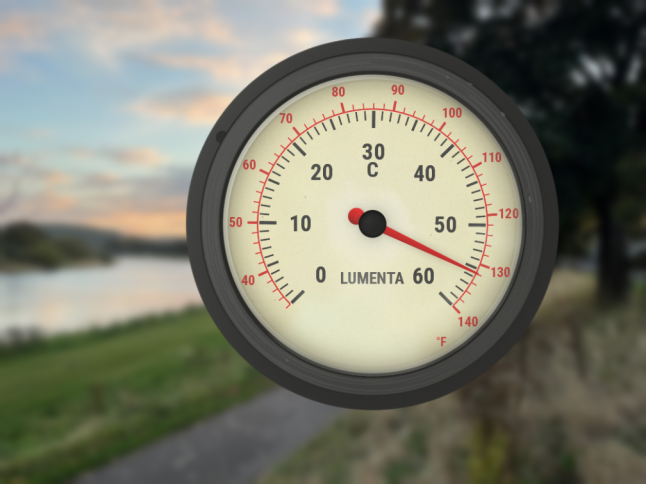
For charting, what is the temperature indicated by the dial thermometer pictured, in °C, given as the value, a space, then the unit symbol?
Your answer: 55.5 °C
